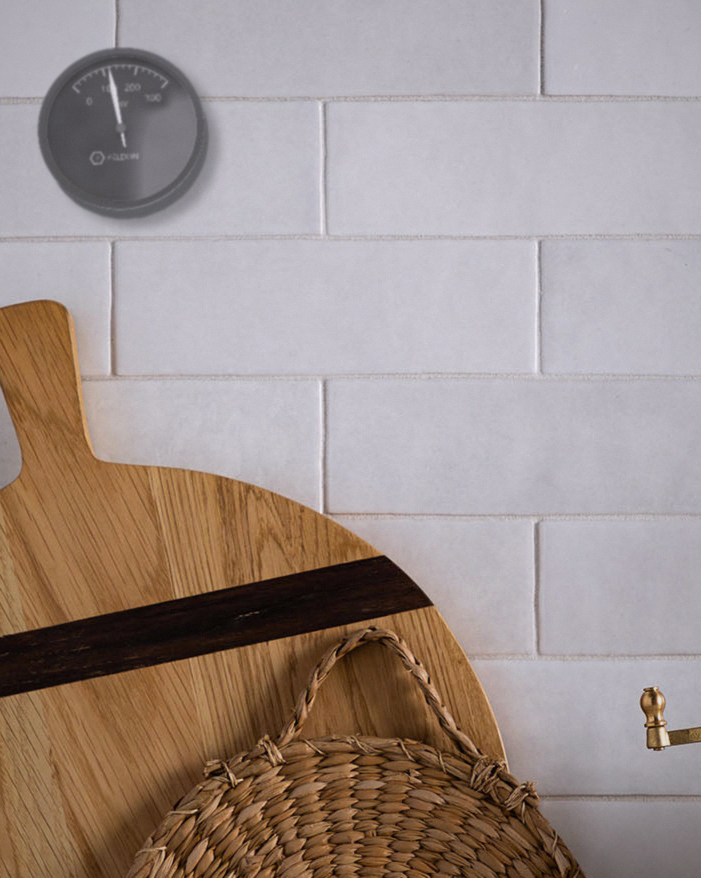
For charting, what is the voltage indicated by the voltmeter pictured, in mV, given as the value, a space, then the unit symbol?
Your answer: 120 mV
